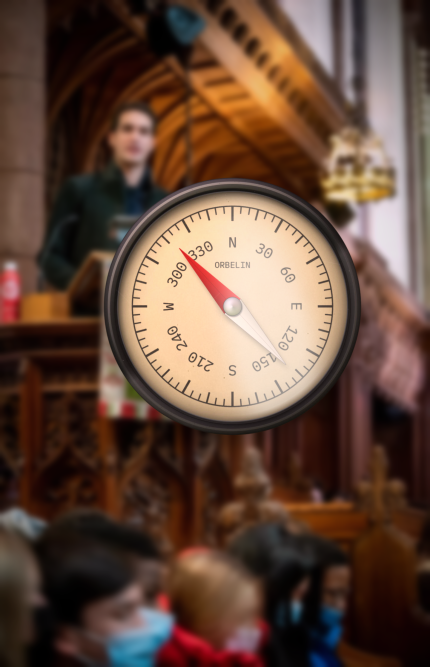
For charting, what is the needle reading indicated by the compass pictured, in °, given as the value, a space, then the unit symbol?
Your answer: 317.5 °
